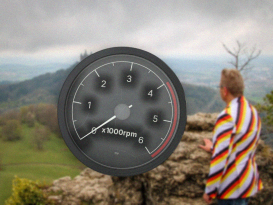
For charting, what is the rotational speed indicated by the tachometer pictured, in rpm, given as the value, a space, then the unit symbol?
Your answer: 0 rpm
